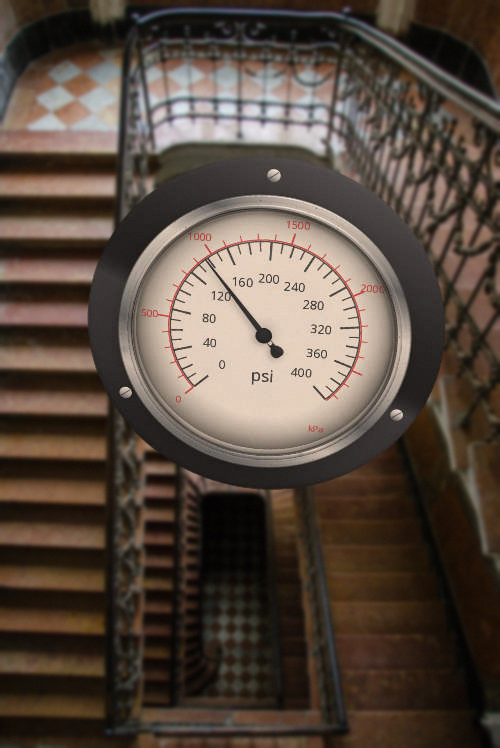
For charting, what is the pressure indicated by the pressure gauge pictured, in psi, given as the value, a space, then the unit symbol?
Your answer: 140 psi
